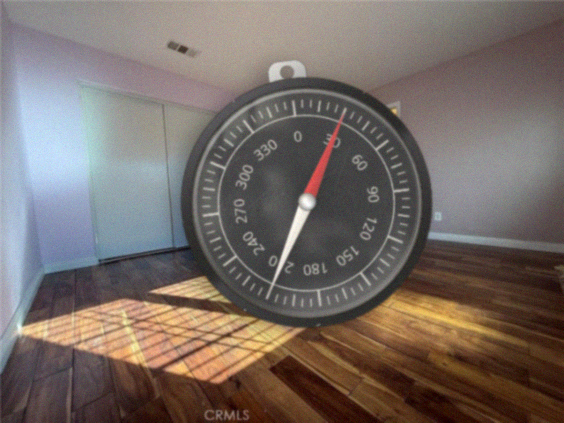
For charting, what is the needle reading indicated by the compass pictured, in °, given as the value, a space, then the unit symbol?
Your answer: 30 °
